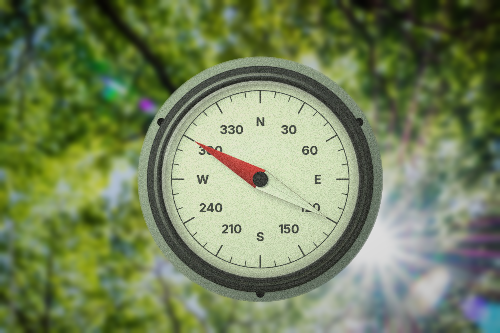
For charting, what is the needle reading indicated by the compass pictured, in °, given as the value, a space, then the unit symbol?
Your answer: 300 °
